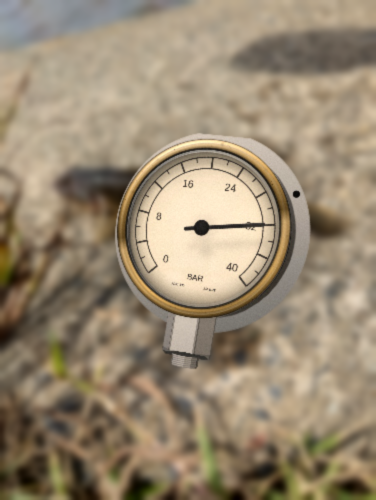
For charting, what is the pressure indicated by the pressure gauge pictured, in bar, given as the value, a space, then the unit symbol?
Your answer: 32 bar
